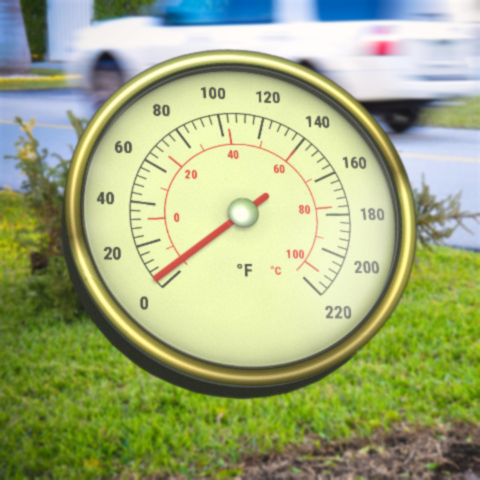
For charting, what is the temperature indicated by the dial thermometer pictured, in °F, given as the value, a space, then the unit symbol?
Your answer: 4 °F
